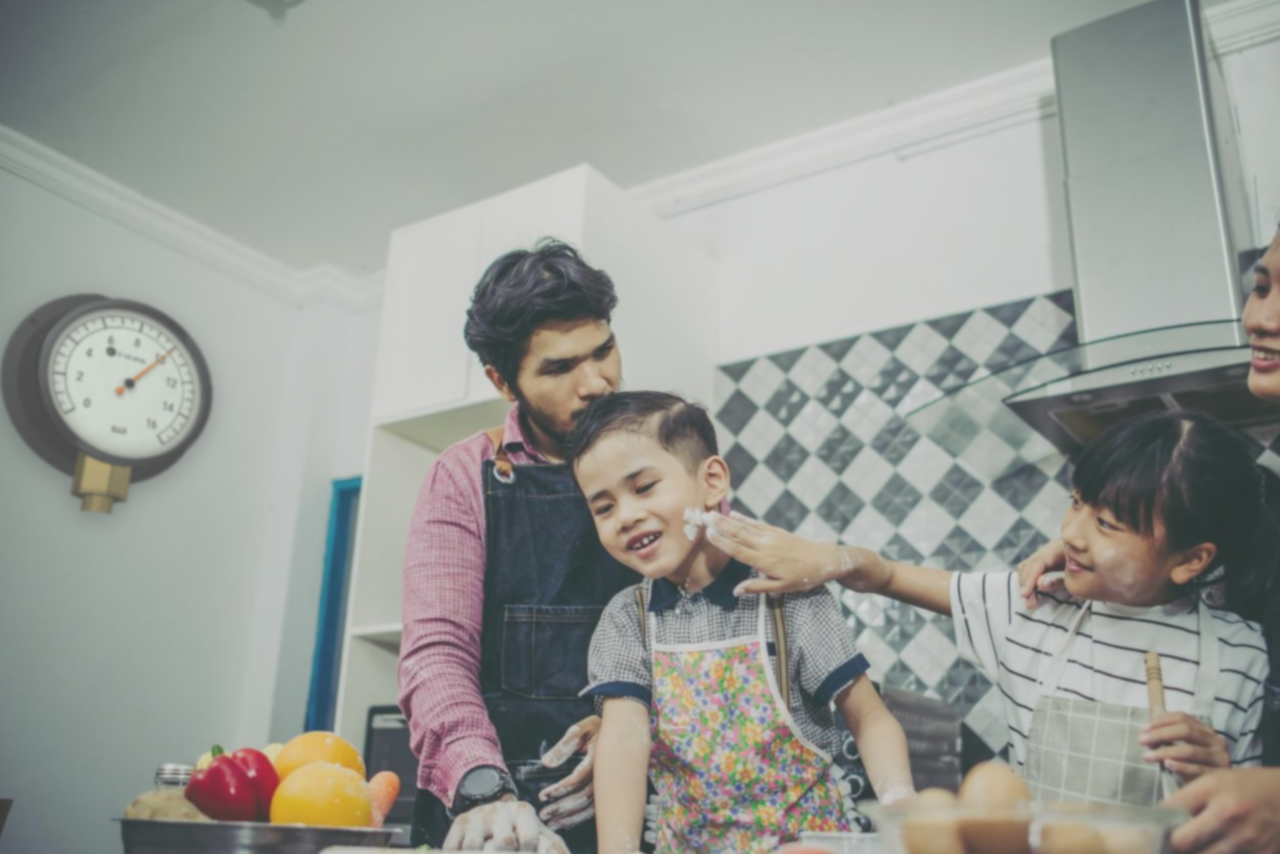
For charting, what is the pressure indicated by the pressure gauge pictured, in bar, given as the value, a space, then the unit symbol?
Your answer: 10 bar
